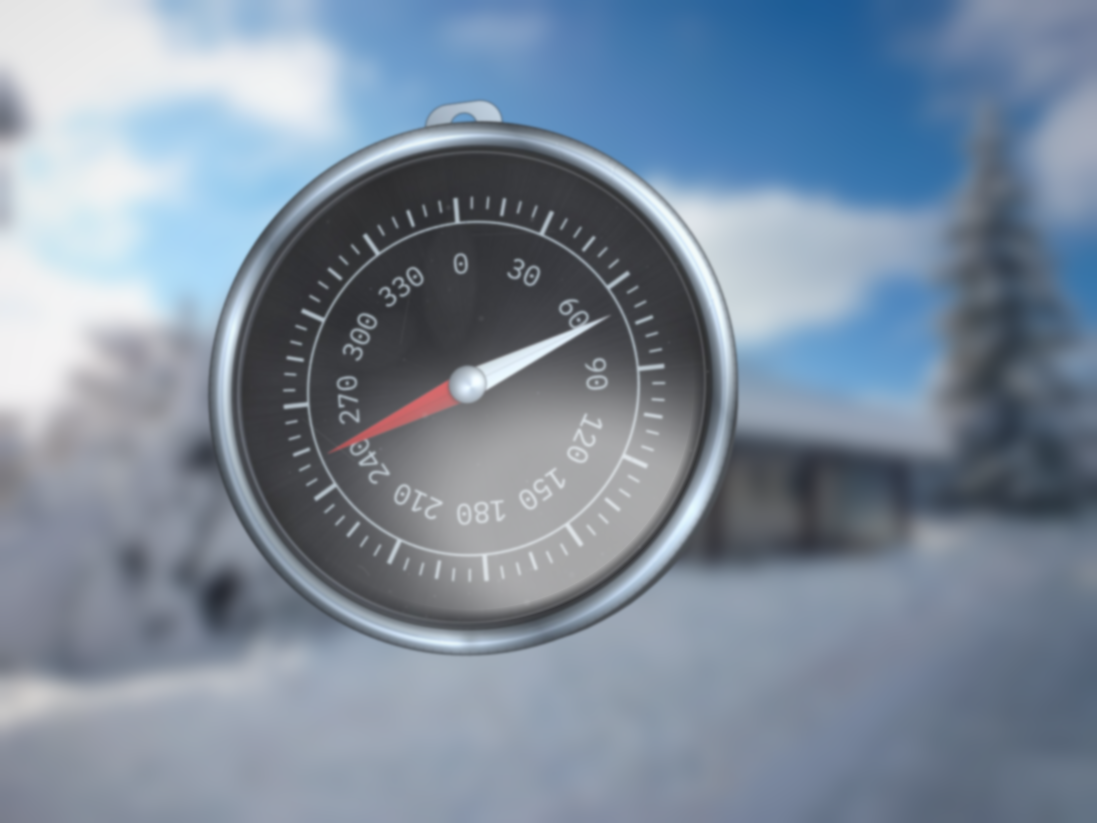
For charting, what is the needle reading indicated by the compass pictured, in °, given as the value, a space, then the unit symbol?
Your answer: 250 °
